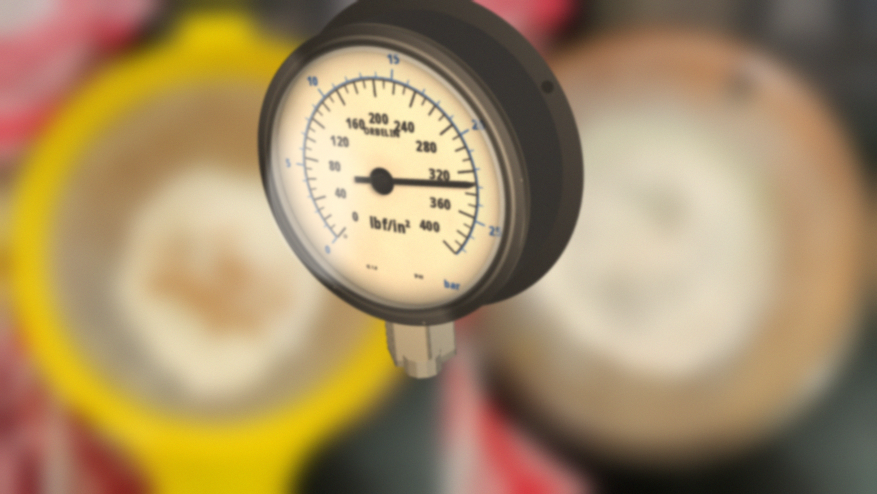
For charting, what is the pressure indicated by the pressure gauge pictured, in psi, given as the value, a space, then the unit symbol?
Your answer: 330 psi
